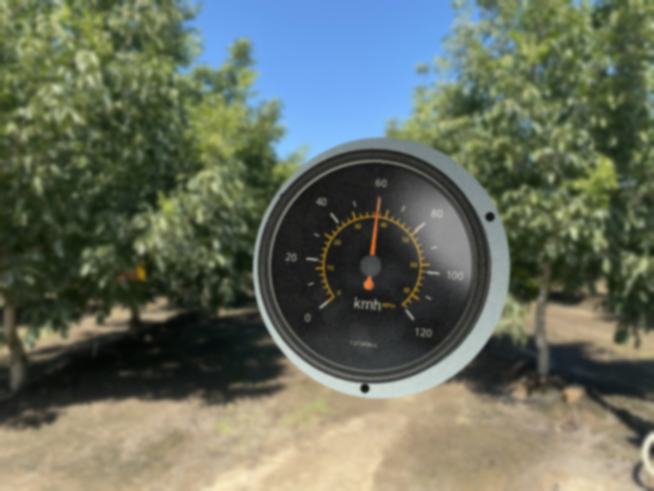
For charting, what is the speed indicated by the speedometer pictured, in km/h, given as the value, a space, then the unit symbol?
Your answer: 60 km/h
